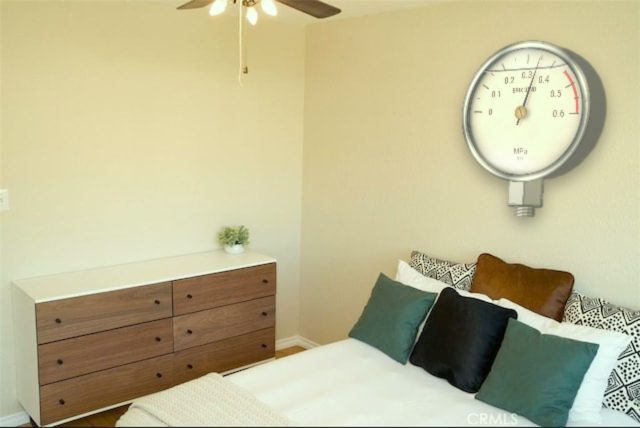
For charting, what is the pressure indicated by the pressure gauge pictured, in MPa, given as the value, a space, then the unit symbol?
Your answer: 0.35 MPa
